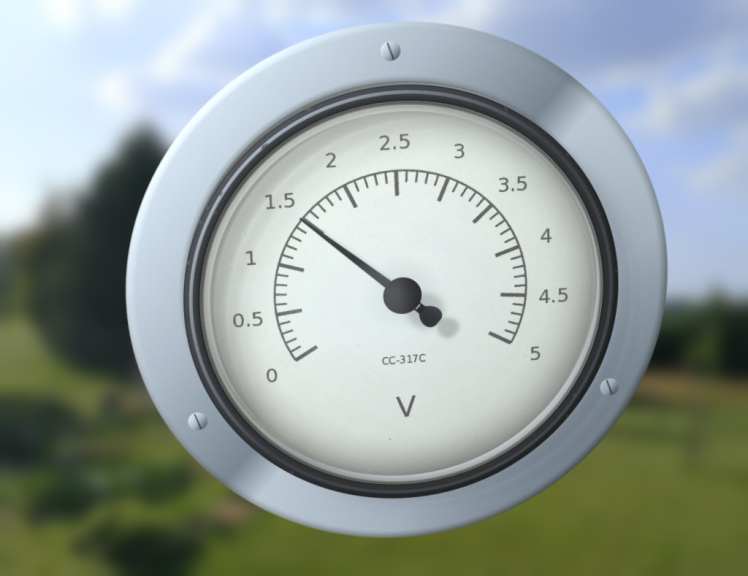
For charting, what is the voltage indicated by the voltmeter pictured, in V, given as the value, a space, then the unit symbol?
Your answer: 1.5 V
